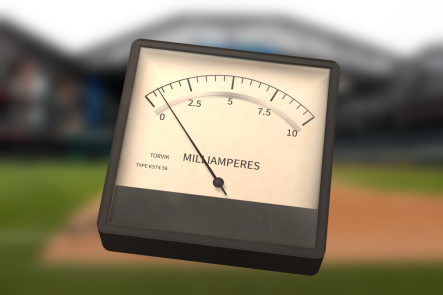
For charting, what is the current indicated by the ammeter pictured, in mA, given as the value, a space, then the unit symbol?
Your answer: 0.75 mA
